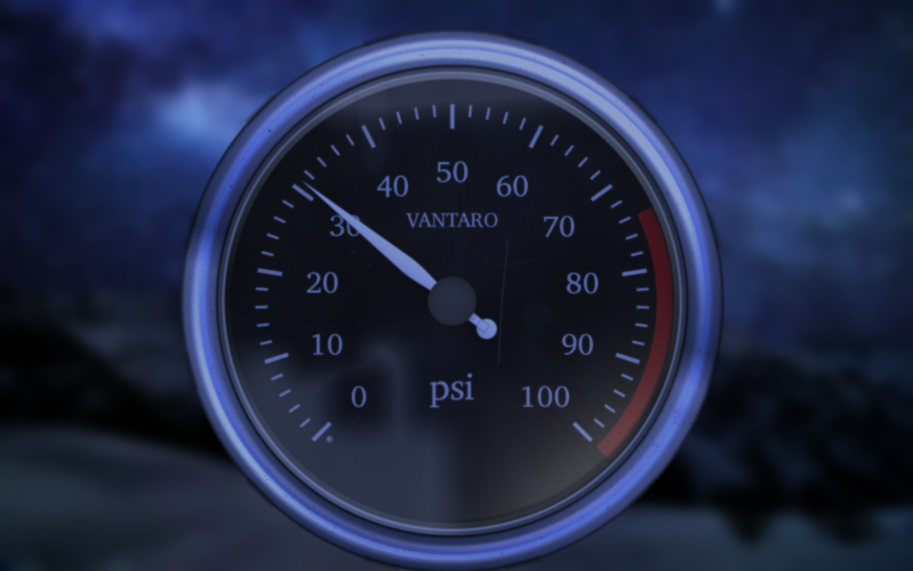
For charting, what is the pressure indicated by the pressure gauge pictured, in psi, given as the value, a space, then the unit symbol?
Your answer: 31 psi
